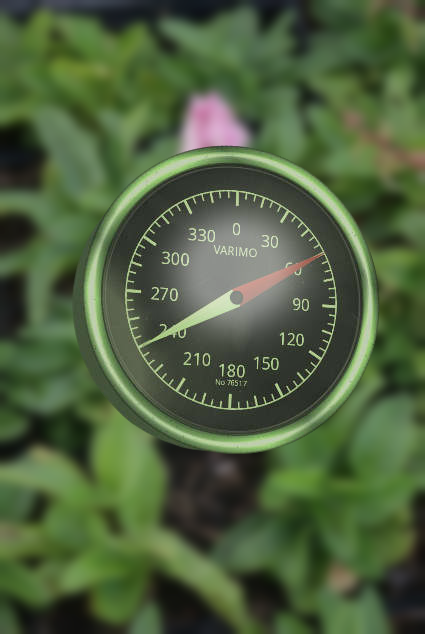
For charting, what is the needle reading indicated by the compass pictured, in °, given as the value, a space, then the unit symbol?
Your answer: 60 °
